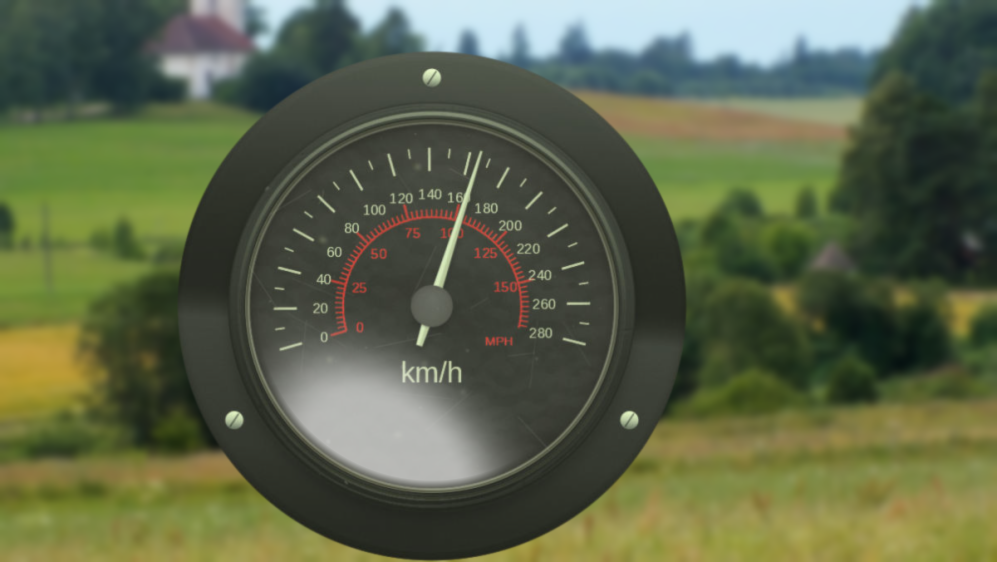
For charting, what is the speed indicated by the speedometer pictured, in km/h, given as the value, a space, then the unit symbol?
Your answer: 165 km/h
